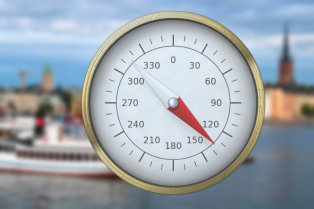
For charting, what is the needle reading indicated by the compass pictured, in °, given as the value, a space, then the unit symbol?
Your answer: 135 °
